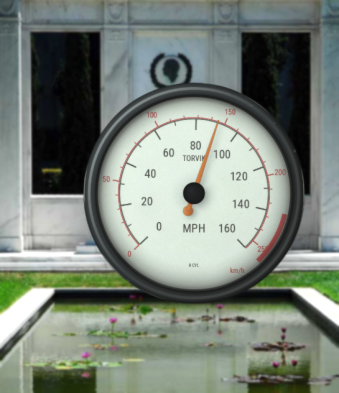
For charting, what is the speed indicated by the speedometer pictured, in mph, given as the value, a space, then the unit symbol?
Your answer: 90 mph
